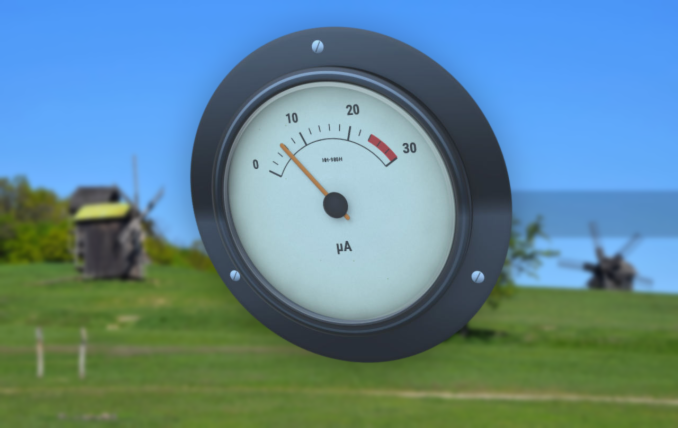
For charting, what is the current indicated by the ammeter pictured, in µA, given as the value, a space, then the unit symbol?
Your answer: 6 µA
